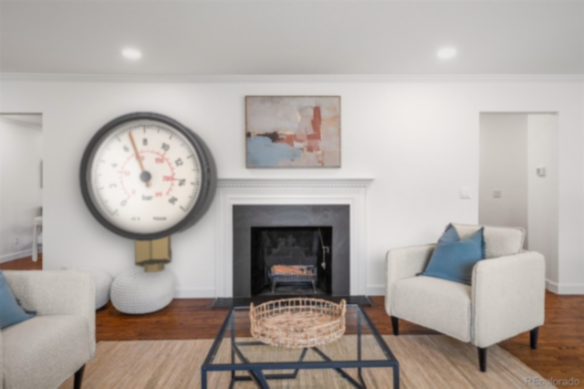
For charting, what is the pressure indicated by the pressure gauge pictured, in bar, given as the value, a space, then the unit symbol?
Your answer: 7 bar
